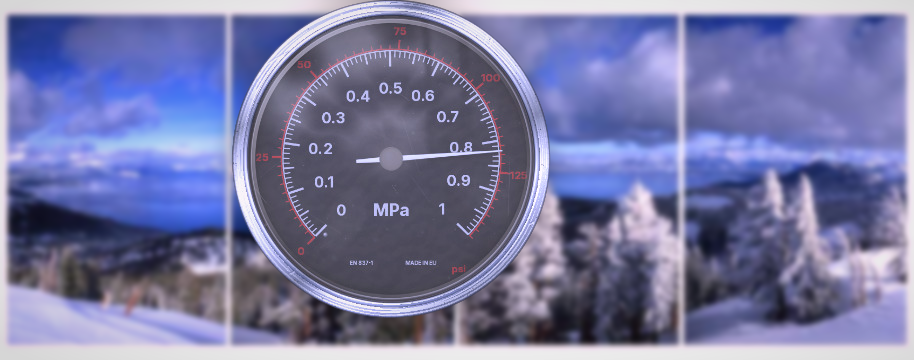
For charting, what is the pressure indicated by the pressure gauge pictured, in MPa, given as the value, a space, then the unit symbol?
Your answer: 0.82 MPa
